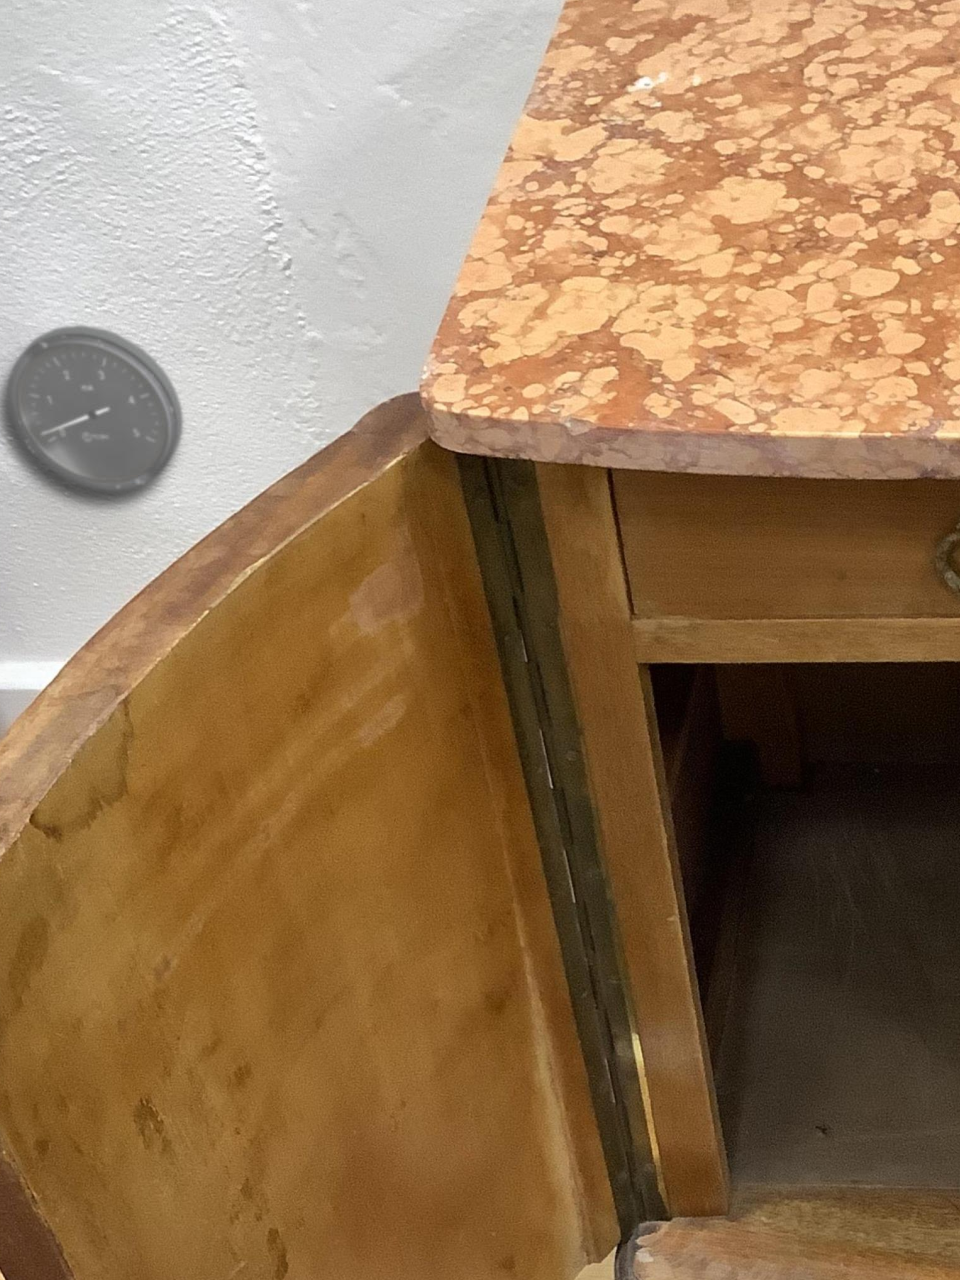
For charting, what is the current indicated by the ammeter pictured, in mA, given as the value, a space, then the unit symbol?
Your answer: 0.2 mA
